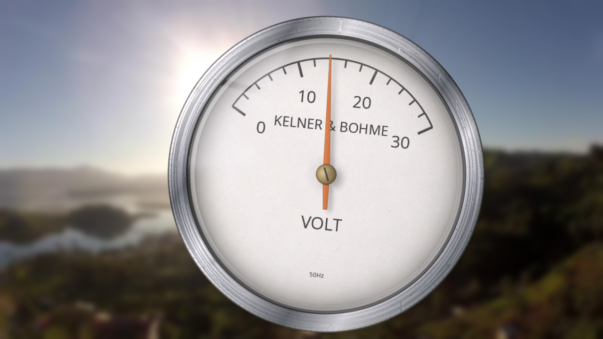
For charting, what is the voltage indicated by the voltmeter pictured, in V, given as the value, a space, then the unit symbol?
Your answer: 14 V
